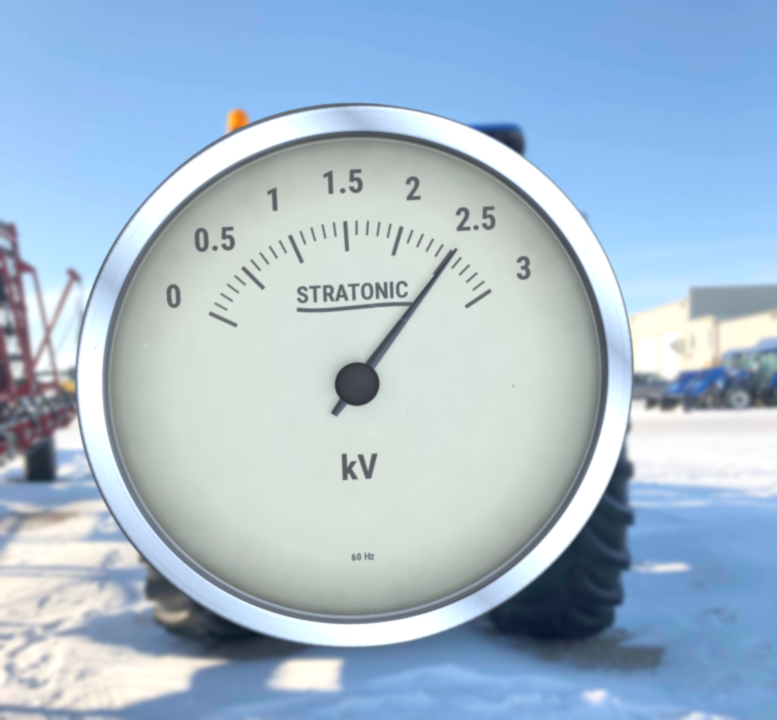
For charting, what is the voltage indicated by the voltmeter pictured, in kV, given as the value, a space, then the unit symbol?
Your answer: 2.5 kV
